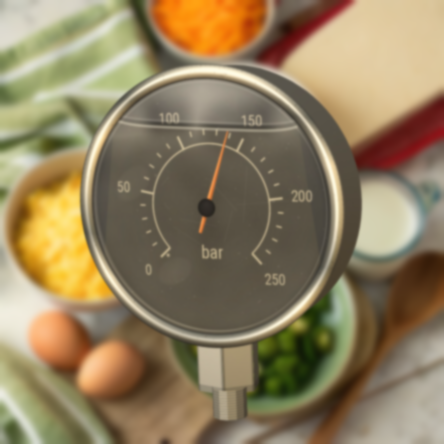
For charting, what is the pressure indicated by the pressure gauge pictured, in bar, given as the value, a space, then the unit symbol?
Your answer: 140 bar
